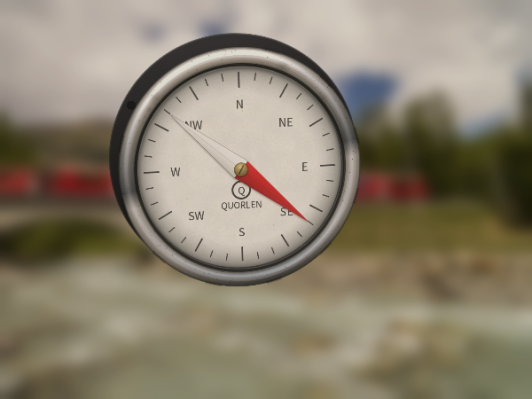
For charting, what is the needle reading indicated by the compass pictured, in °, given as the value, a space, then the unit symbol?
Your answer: 130 °
